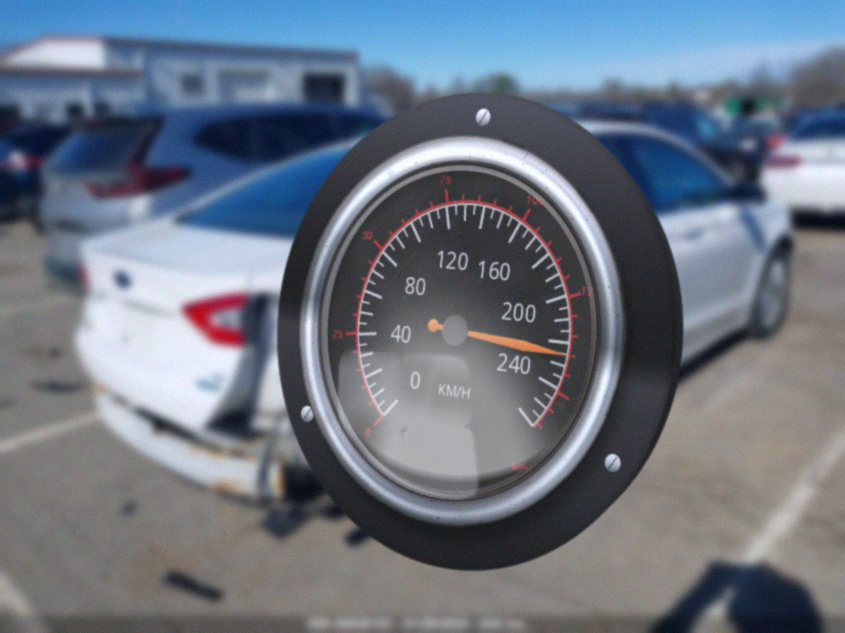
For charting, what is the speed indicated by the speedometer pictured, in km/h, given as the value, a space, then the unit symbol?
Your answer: 225 km/h
